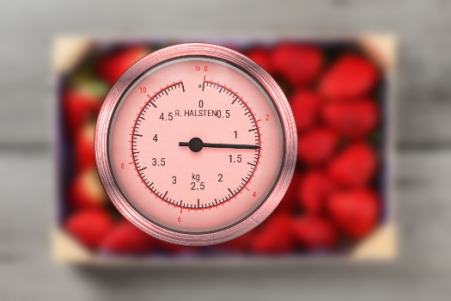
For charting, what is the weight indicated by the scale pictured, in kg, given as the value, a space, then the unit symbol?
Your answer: 1.25 kg
